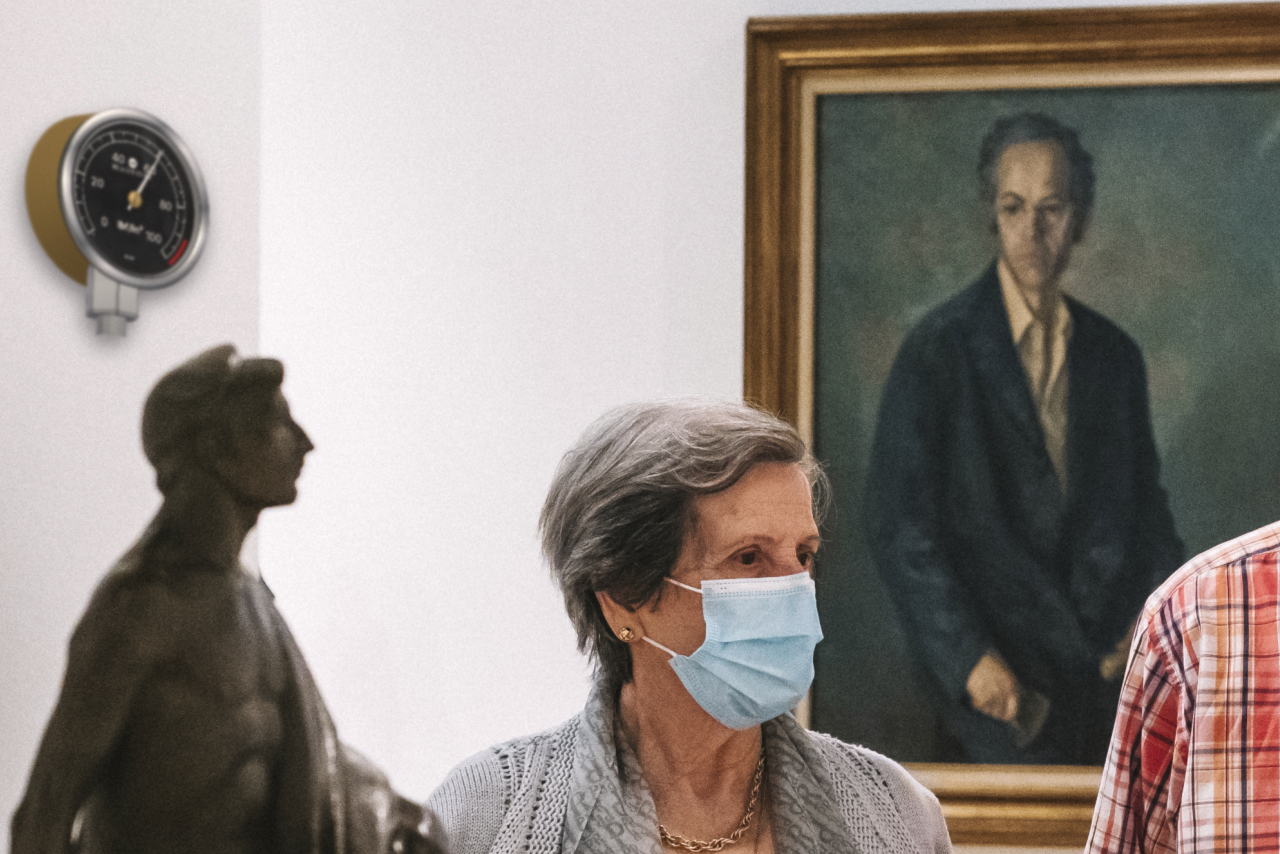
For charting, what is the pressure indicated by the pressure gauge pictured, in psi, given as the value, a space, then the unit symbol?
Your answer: 60 psi
